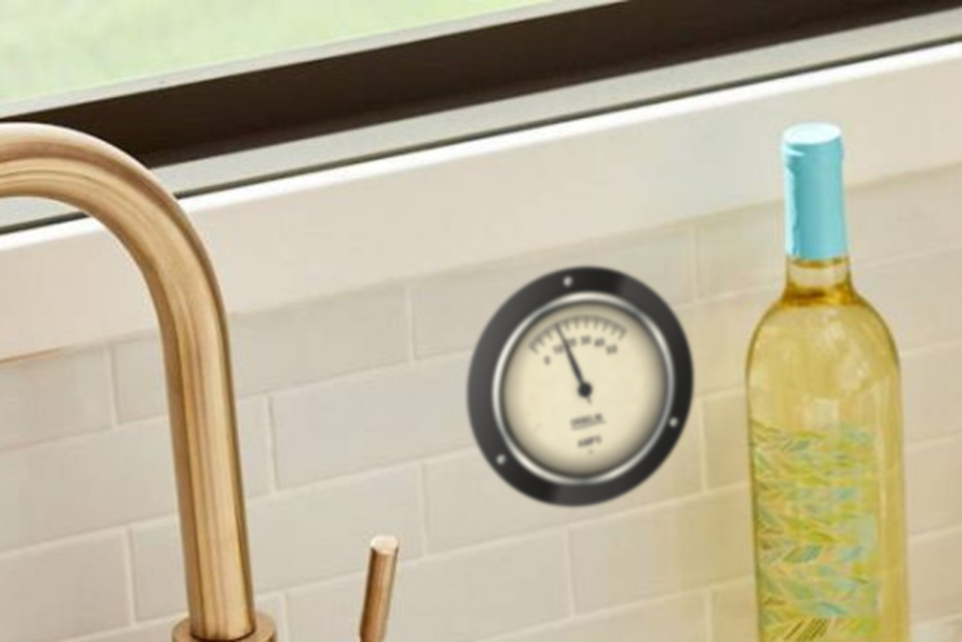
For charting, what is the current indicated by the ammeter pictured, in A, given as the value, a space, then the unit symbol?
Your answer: 15 A
